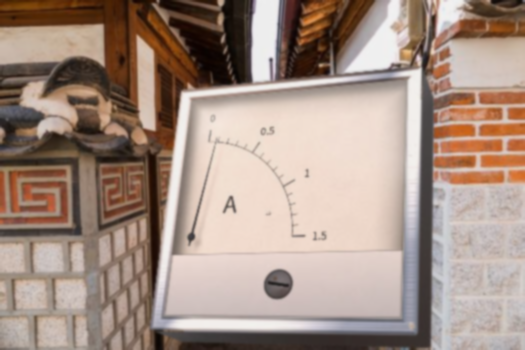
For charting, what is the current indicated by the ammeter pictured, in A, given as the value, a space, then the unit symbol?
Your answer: 0.1 A
